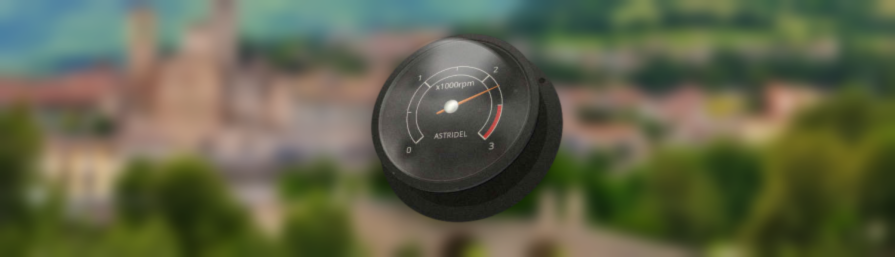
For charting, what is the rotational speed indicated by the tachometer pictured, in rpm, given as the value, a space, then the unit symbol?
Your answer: 2250 rpm
